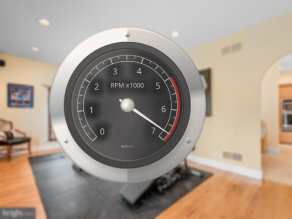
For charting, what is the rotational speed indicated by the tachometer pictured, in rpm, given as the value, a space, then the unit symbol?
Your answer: 6750 rpm
